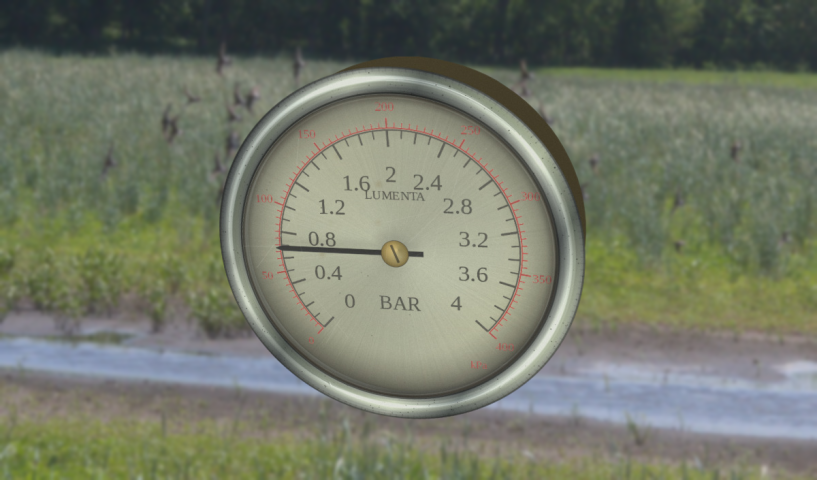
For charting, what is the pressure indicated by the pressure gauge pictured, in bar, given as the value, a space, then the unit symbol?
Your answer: 0.7 bar
